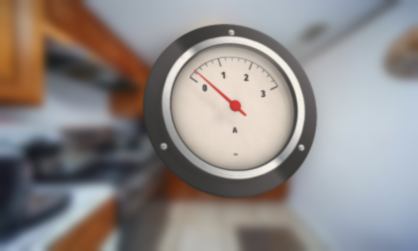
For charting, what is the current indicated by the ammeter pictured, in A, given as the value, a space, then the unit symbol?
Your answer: 0.2 A
